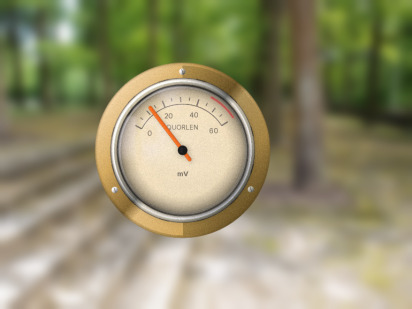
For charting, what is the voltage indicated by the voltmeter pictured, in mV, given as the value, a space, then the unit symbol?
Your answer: 12.5 mV
